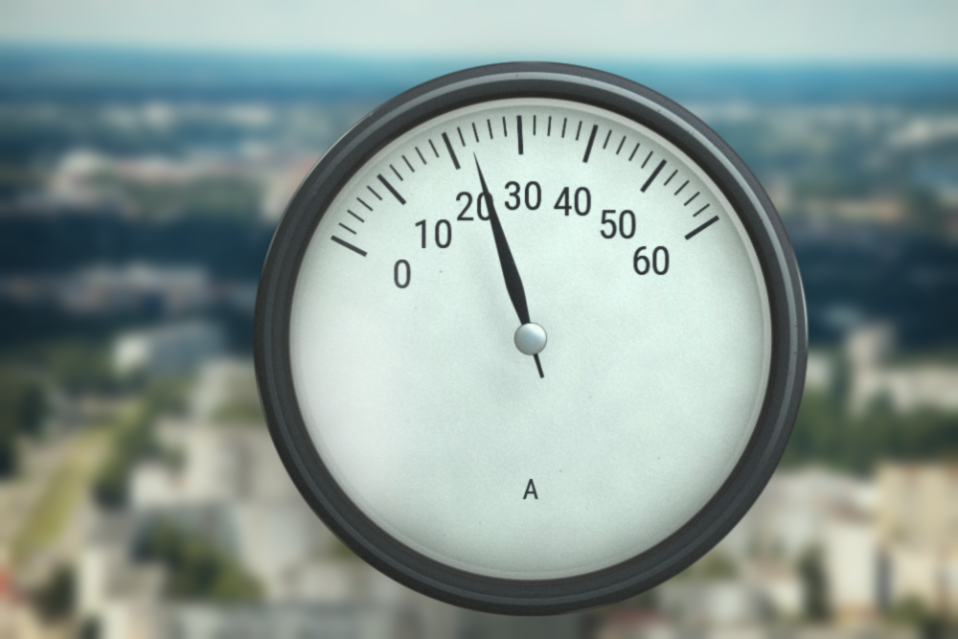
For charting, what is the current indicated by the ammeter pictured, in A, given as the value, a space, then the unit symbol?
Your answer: 23 A
